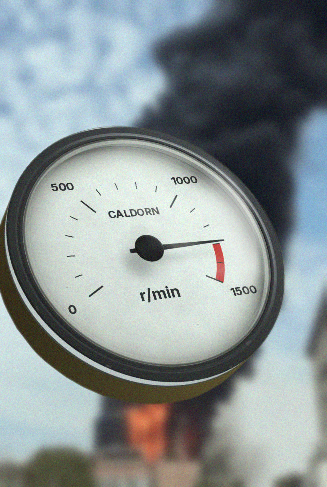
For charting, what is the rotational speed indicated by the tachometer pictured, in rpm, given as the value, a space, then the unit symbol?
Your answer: 1300 rpm
